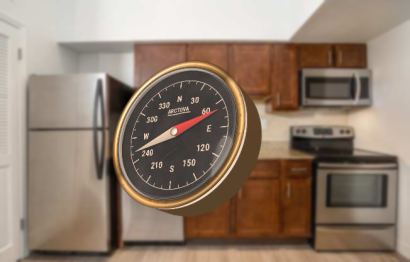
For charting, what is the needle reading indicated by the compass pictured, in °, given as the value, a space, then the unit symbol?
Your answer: 70 °
